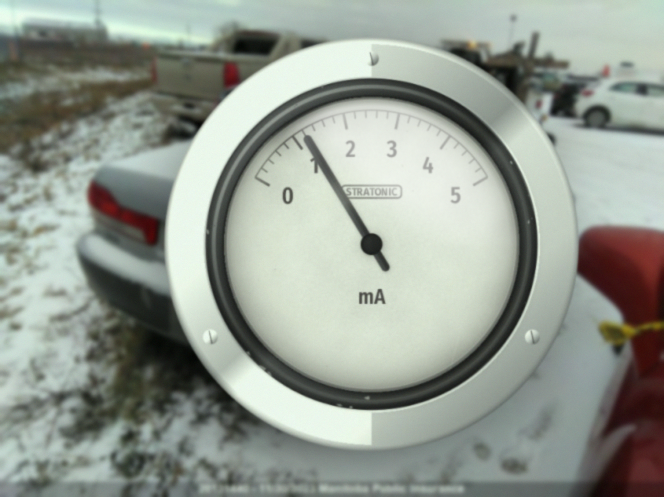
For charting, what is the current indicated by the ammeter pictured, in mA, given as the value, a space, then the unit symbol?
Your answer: 1.2 mA
